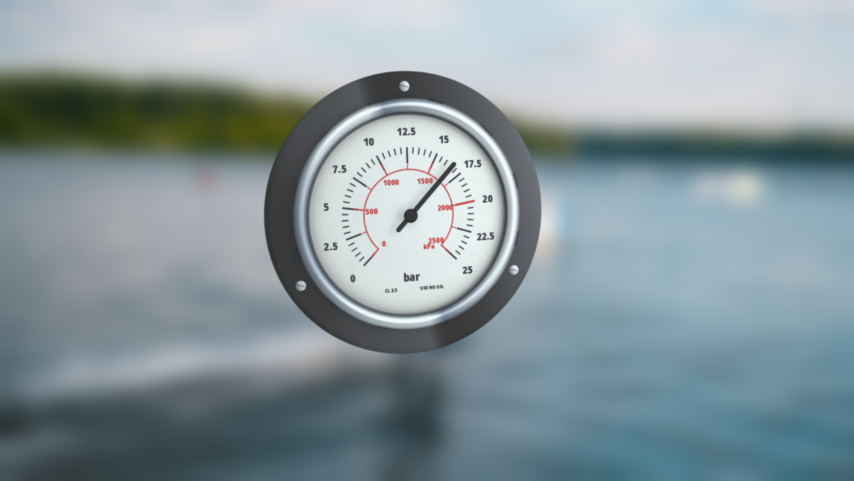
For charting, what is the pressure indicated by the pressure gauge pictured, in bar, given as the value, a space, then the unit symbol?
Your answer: 16.5 bar
